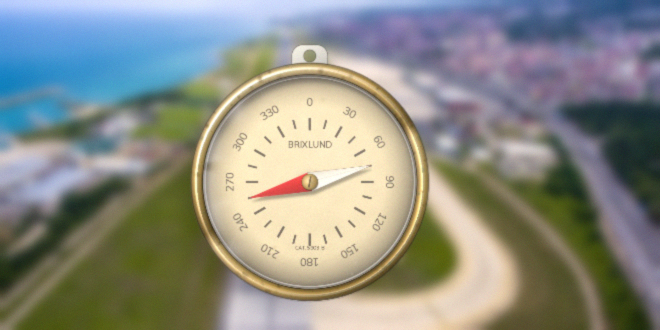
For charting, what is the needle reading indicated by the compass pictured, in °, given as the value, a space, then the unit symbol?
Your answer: 255 °
